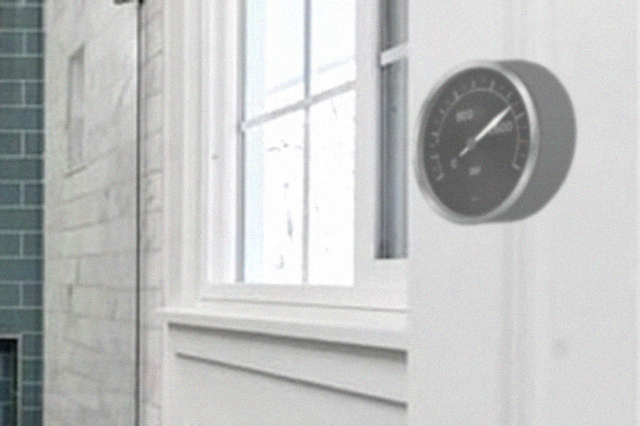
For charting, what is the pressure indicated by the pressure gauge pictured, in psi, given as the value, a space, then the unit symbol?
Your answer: 1500 psi
